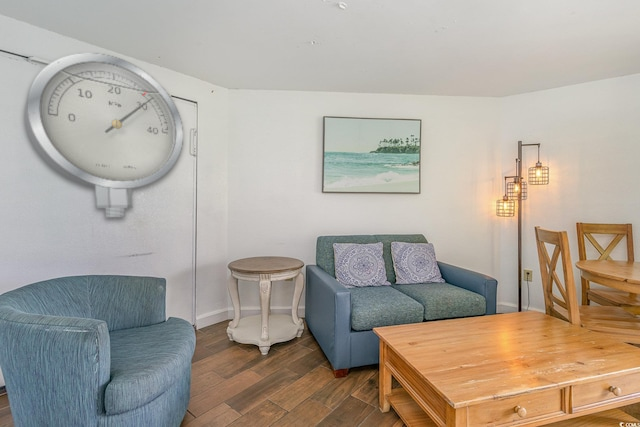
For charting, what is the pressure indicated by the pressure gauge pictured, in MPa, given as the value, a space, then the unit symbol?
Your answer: 30 MPa
